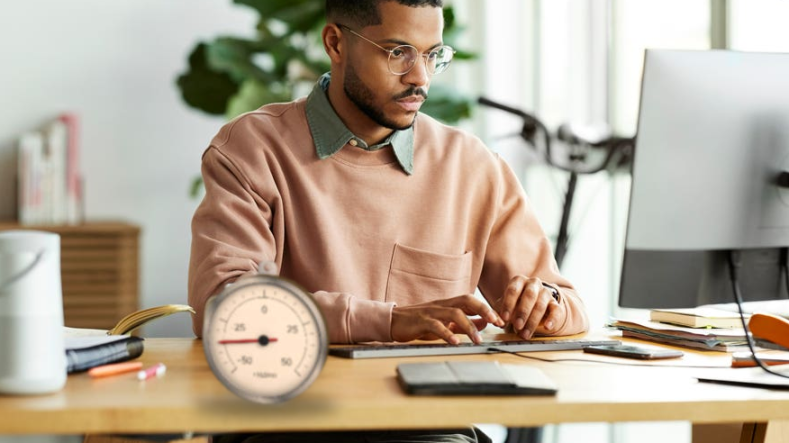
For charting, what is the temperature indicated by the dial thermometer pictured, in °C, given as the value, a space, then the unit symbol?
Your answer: -35 °C
